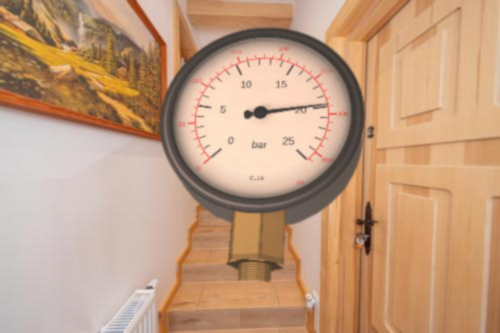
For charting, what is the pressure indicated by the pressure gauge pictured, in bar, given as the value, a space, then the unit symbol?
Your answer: 20 bar
